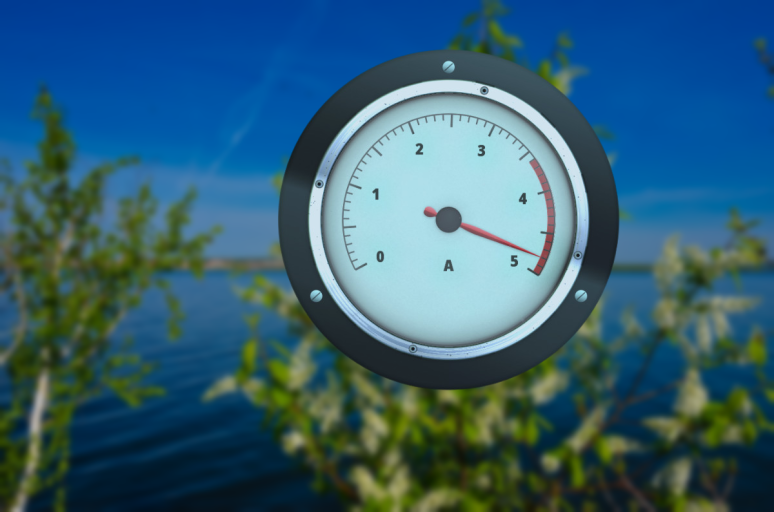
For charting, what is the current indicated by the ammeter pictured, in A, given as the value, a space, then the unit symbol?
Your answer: 4.8 A
